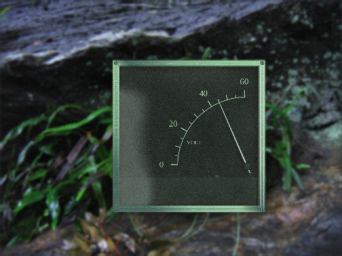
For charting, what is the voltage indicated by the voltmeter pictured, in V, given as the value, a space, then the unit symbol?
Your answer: 45 V
